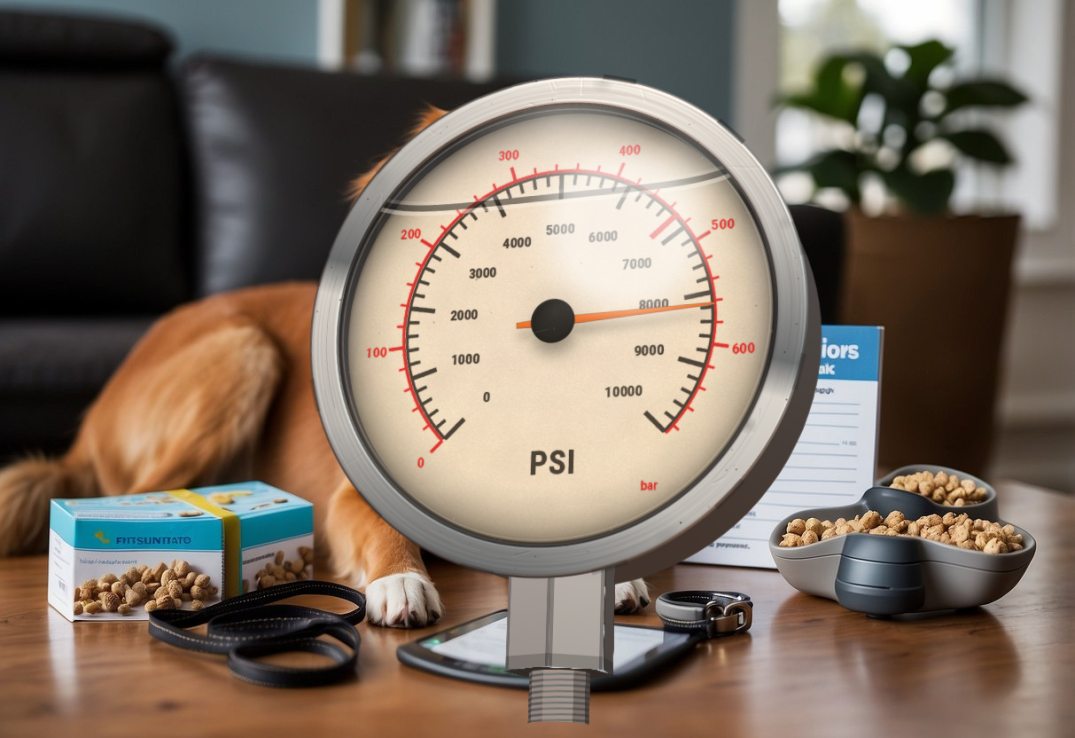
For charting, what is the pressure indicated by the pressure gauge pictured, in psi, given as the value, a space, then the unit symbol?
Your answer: 8200 psi
